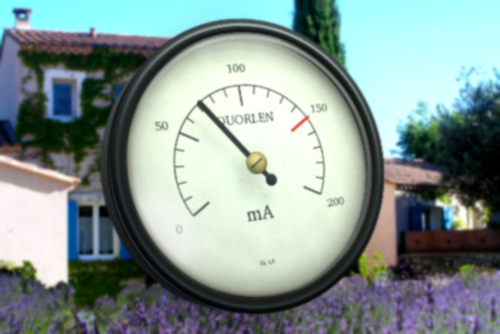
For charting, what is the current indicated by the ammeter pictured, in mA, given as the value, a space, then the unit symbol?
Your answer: 70 mA
